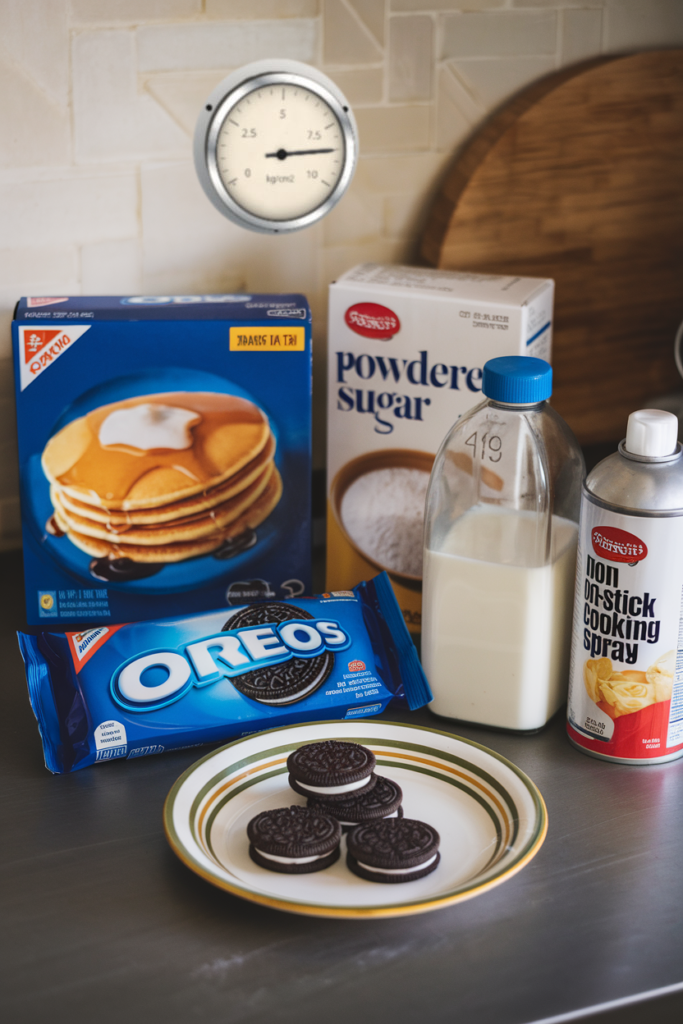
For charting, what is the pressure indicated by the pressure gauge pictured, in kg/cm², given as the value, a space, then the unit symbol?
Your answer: 8.5 kg/cm²
